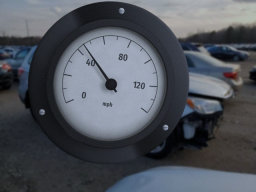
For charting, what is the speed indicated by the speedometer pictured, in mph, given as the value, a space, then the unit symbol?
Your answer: 45 mph
